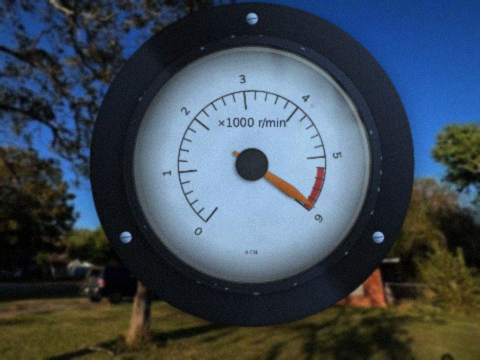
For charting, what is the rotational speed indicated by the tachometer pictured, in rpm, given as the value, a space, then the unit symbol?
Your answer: 5900 rpm
